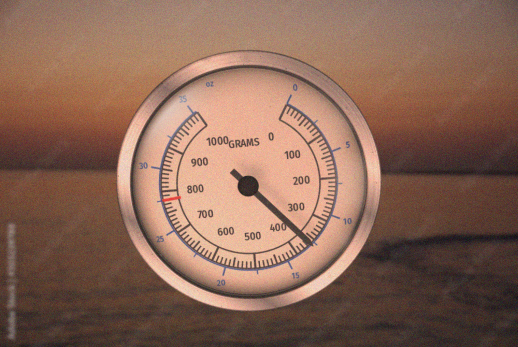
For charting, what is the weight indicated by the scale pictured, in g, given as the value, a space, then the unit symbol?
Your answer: 360 g
